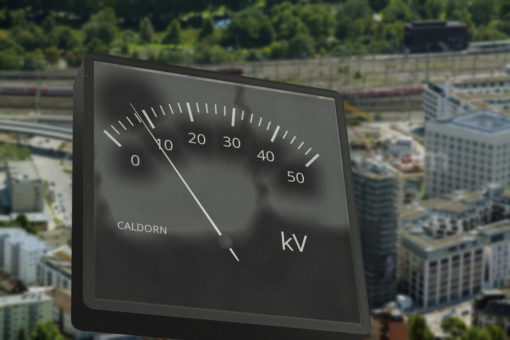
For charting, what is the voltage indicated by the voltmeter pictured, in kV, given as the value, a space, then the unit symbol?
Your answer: 8 kV
